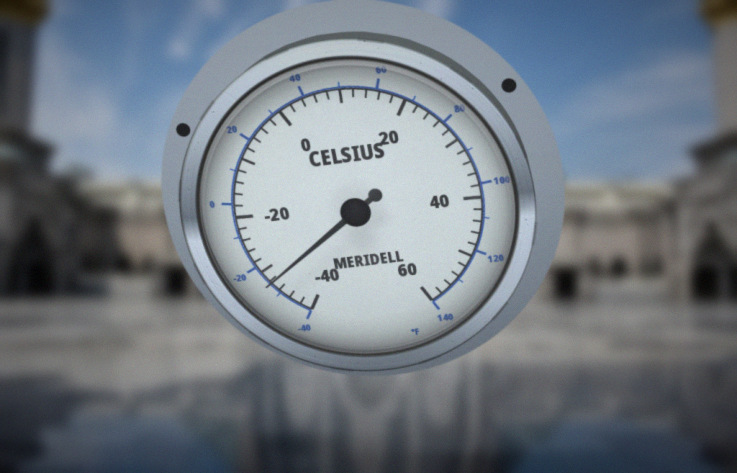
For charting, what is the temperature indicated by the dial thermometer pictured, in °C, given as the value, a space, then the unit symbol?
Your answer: -32 °C
